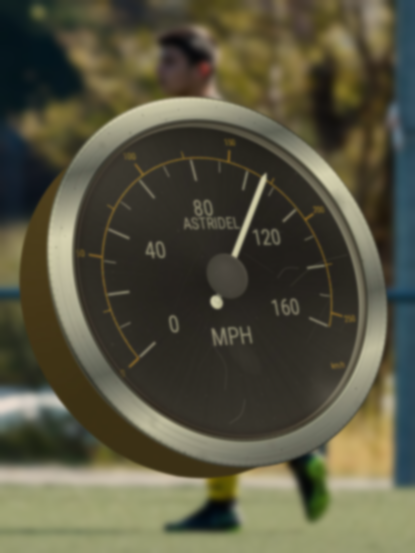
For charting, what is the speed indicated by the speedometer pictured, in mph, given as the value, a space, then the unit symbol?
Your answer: 105 mph
